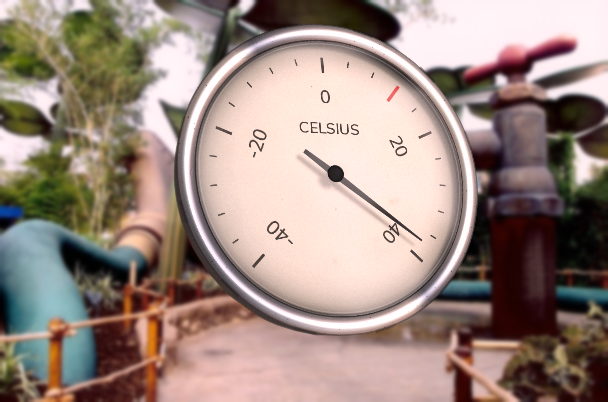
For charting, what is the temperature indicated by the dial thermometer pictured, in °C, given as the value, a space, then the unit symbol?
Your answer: 38 °C
